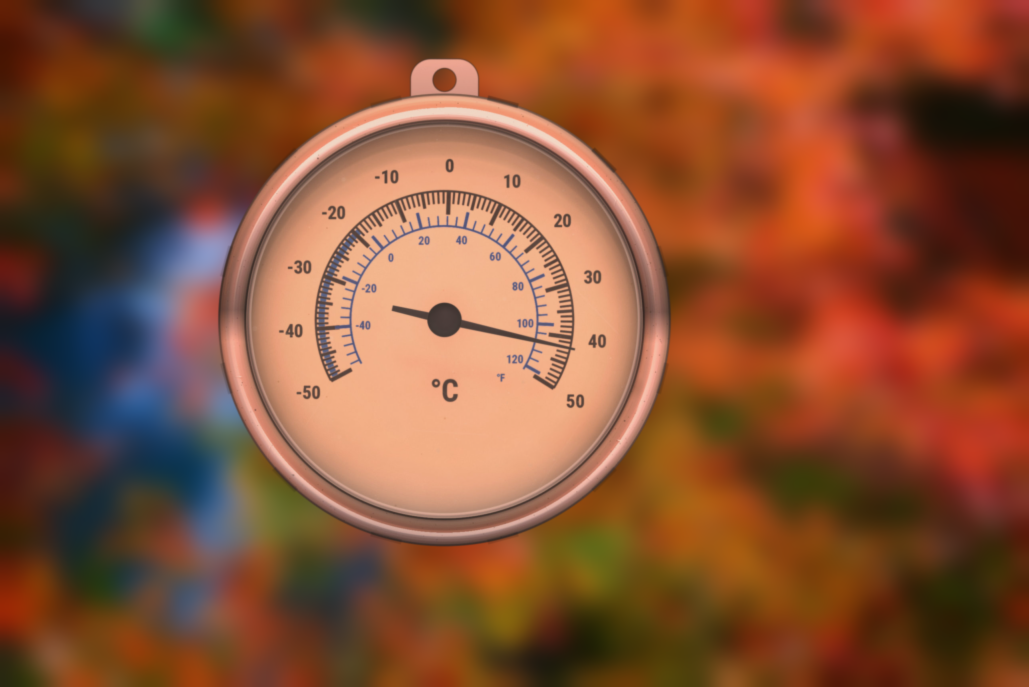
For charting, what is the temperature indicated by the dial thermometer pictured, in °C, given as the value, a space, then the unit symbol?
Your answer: 42 °C
